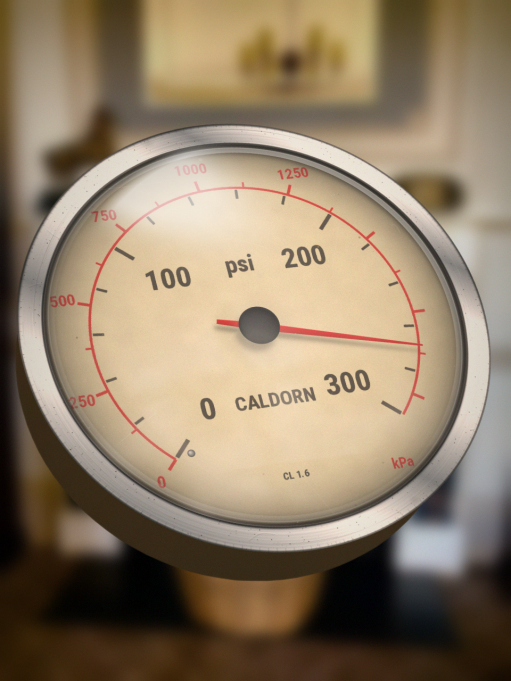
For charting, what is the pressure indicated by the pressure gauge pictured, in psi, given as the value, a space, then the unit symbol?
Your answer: 270 psi
